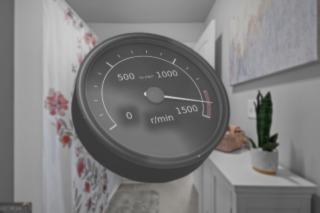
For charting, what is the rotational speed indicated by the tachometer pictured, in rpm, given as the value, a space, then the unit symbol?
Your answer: 1400 rpm
